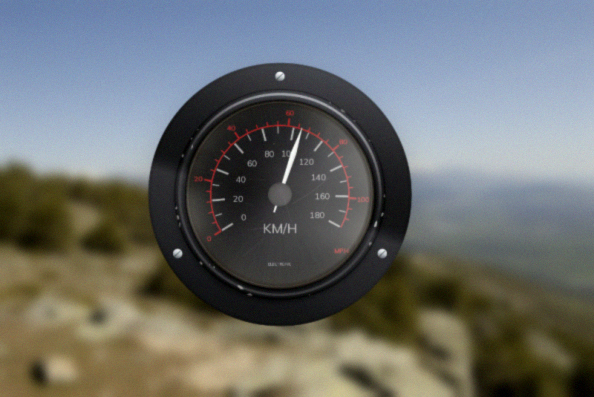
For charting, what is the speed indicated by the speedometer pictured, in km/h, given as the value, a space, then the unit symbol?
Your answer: 105 km/h
